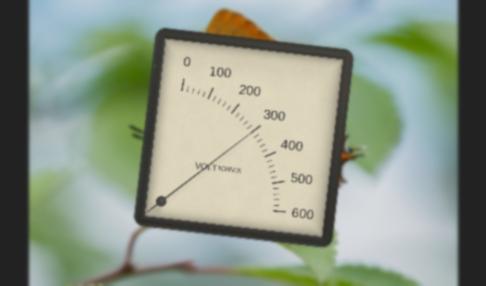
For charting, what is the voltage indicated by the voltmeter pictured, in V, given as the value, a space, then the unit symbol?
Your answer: 300 V
